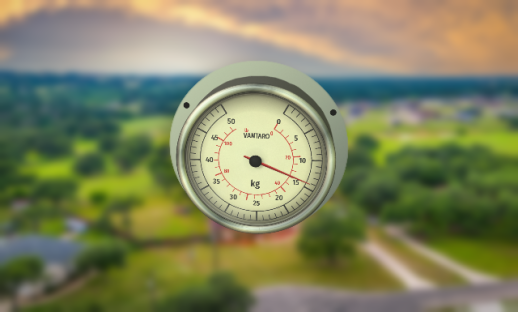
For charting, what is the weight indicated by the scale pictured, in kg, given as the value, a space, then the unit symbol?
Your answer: 14 kg
